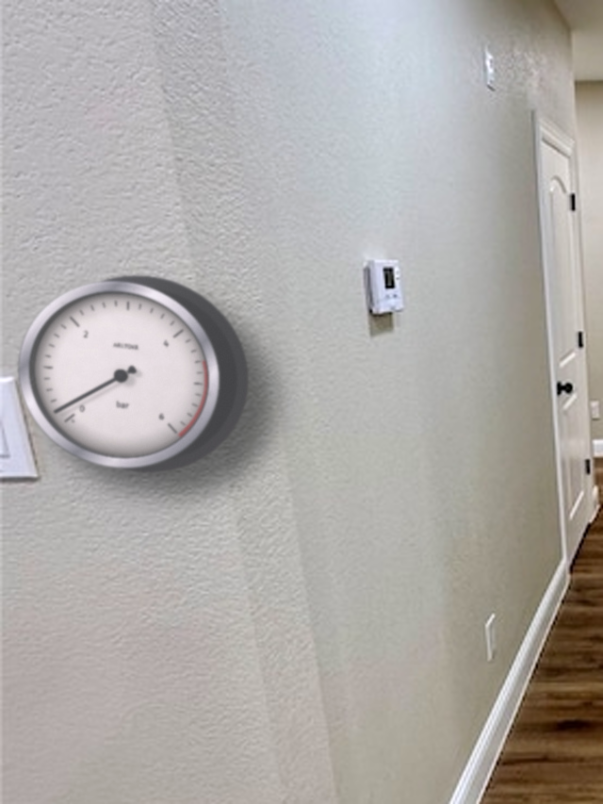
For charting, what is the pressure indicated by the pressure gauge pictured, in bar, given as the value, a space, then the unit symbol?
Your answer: 0.2 bar
